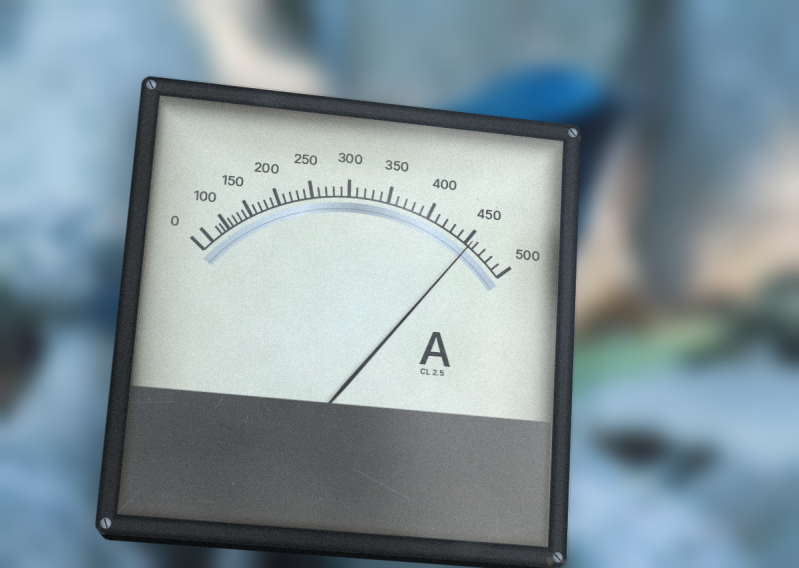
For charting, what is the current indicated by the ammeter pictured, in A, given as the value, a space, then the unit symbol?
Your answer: 455 A
